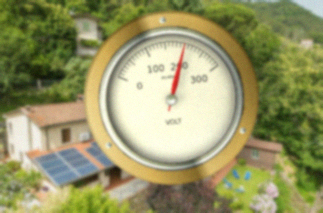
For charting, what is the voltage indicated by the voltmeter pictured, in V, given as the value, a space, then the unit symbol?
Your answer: 200 V
